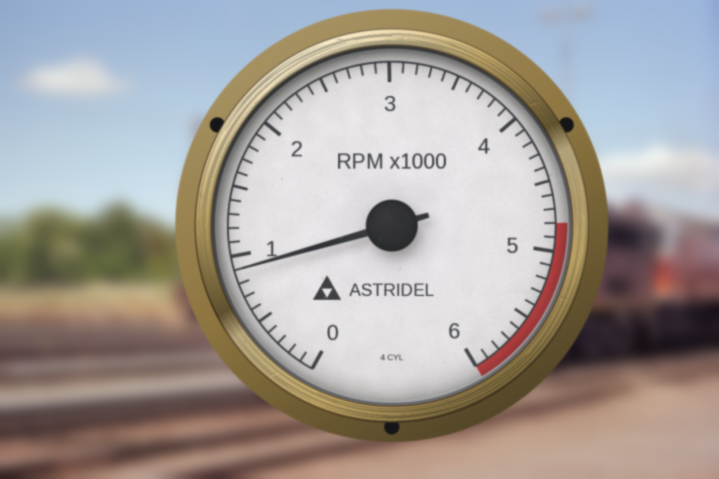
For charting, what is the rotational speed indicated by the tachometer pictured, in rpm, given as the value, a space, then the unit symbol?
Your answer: 900 rpm
